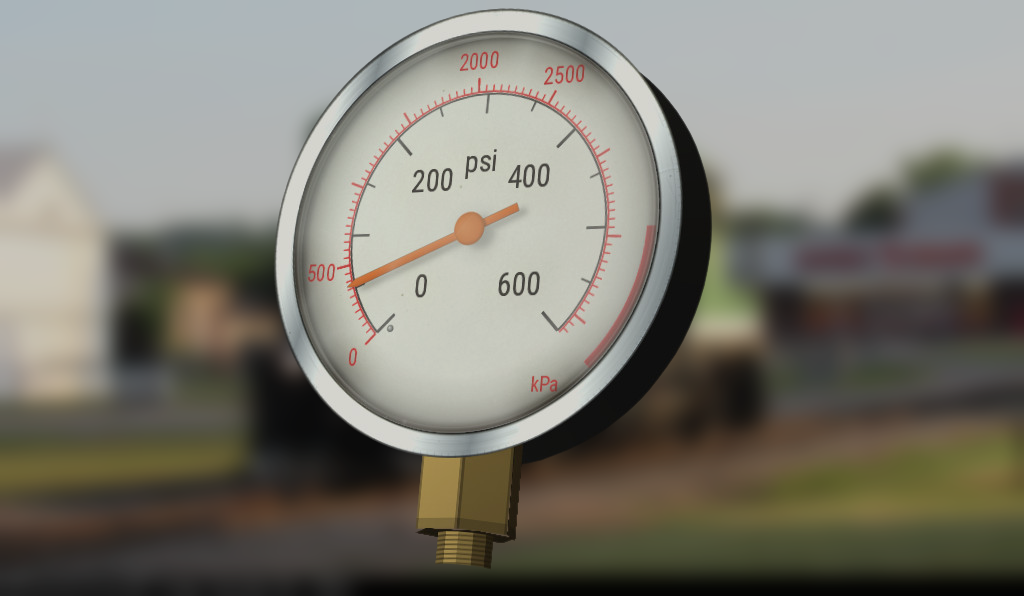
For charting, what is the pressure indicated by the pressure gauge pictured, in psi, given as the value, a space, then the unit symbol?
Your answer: 50 psi
